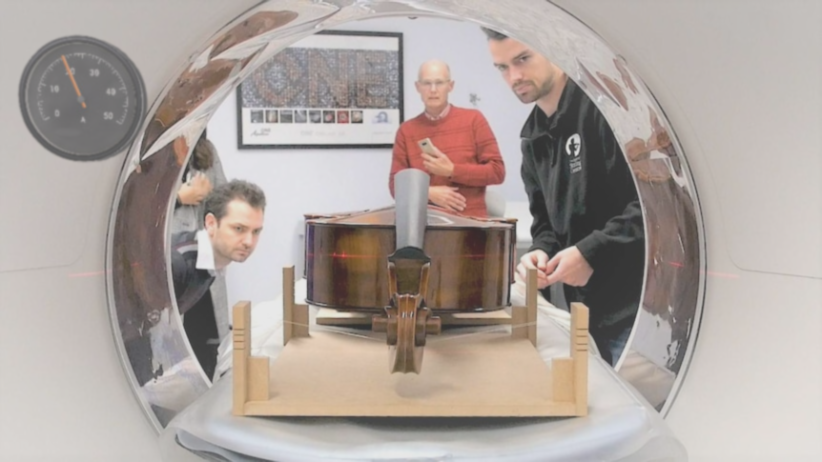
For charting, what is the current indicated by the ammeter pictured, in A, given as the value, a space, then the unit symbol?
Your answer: 20 A
